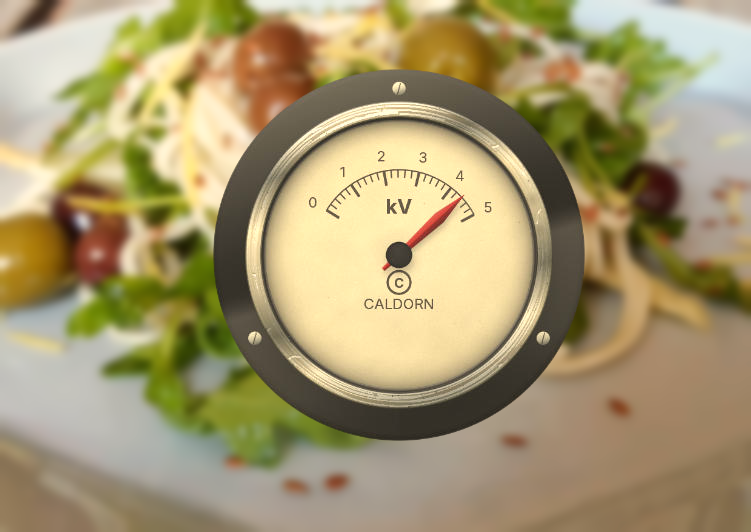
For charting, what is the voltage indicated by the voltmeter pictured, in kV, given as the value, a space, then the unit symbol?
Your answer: 4.4 kV
